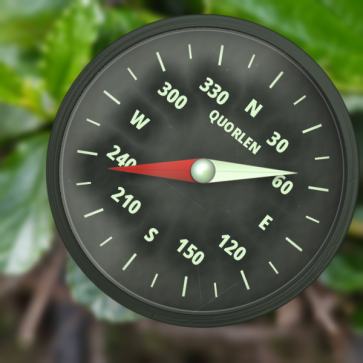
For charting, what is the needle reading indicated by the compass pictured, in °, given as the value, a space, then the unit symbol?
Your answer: 232.5 °
